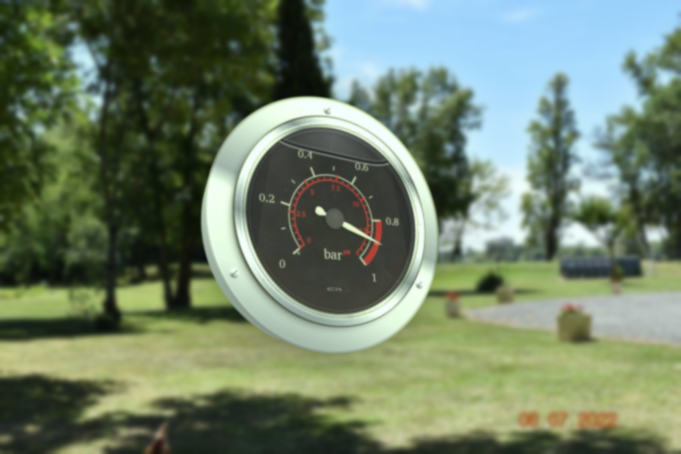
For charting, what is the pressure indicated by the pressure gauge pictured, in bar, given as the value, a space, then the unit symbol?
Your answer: 0.9 bar
